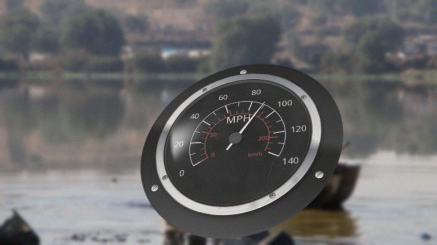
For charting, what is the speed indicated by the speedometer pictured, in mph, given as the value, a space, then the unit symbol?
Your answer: 90 mph
